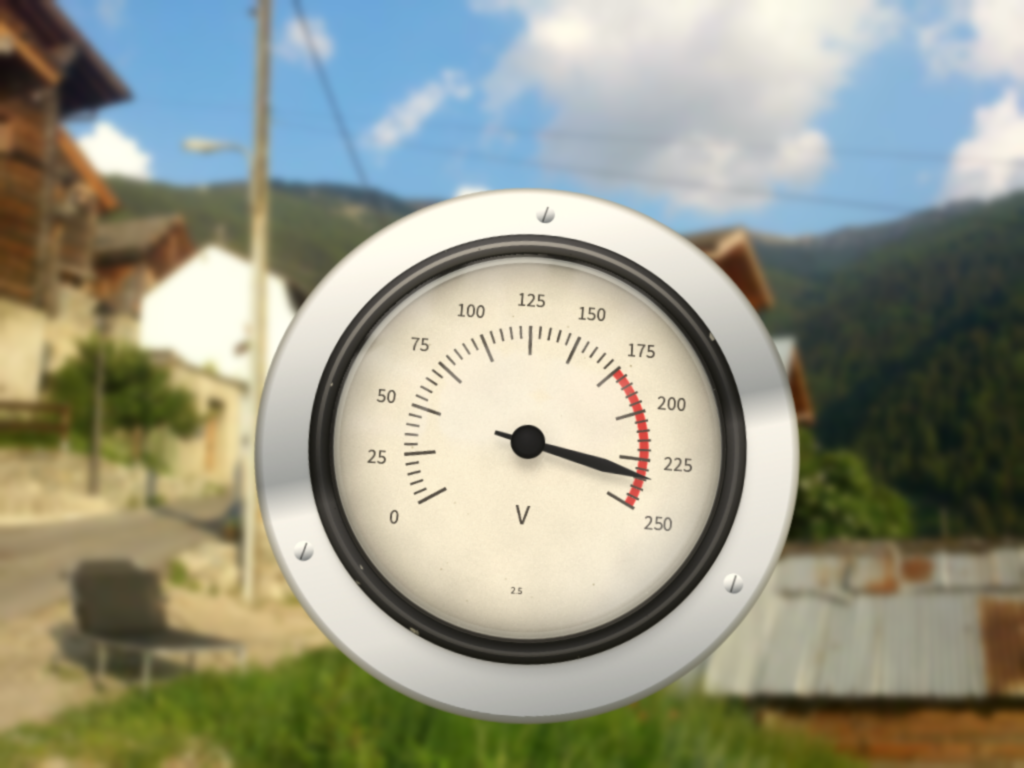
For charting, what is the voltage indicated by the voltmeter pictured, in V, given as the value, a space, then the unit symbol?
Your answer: 235 V
